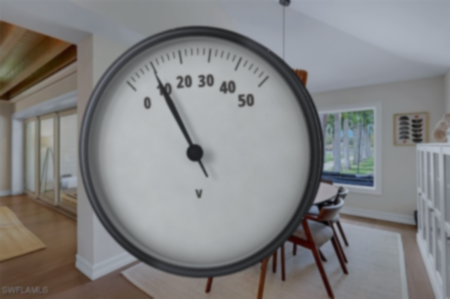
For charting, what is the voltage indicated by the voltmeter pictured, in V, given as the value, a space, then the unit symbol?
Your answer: 10 V
